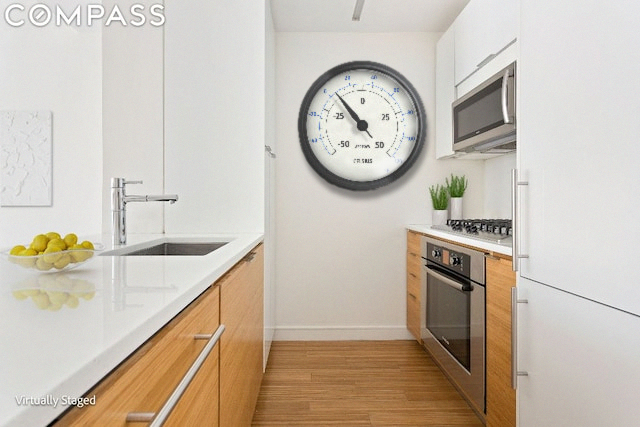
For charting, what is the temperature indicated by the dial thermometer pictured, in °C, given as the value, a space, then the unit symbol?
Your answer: -15 °C
